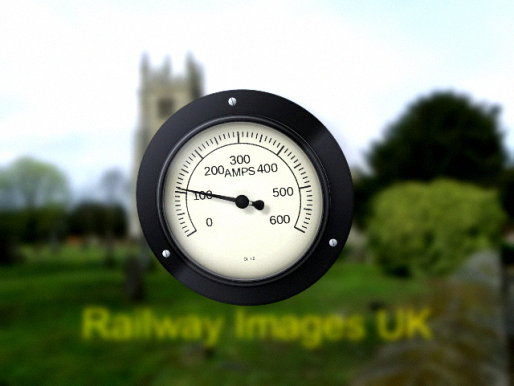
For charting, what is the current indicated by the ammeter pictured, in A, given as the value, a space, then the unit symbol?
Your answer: 110 A
